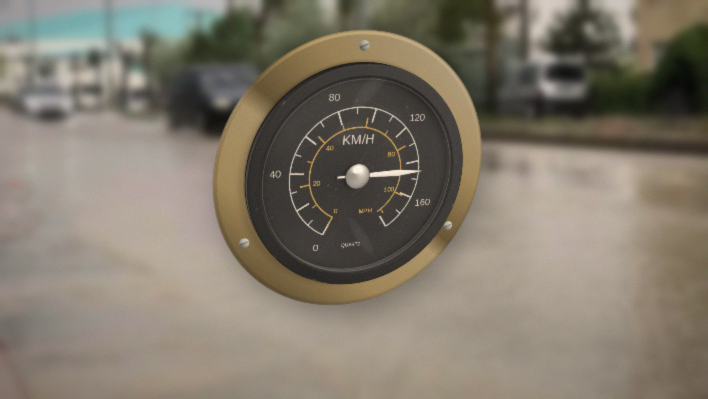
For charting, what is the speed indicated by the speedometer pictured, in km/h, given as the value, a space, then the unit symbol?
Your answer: 145 km/h
